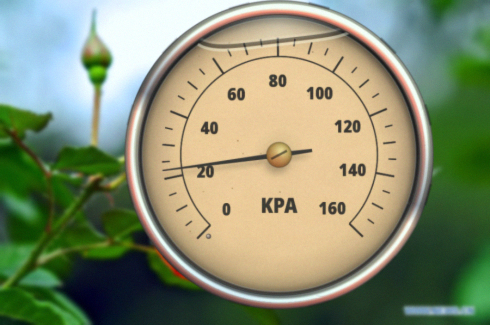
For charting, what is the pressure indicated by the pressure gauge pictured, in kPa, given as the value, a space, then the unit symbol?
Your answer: 22.5 kPa
